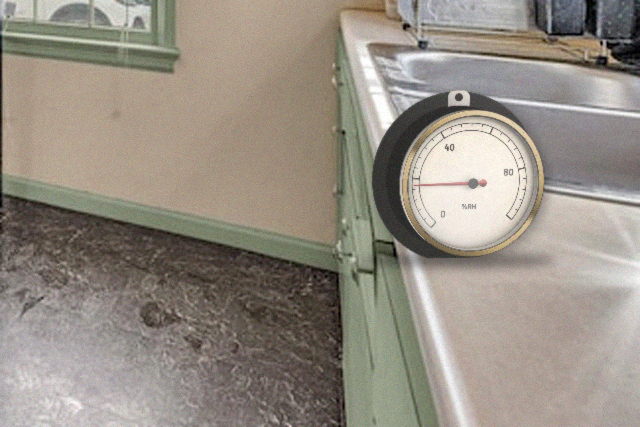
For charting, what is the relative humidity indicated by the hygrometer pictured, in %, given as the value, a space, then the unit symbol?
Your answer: 18 %
